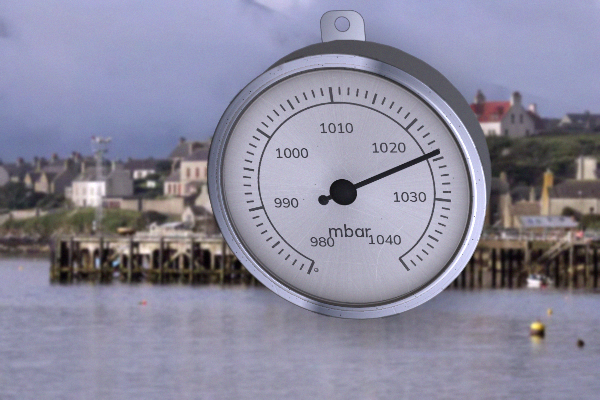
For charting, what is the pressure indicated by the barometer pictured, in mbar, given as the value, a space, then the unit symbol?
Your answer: 1024 mbar
